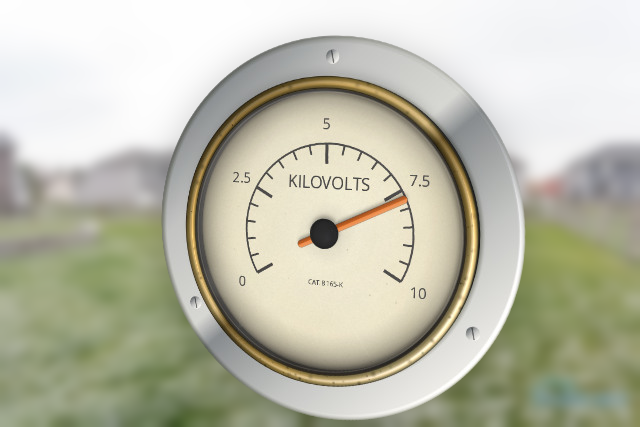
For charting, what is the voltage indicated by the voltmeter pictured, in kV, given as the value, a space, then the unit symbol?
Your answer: 7.75 kV
